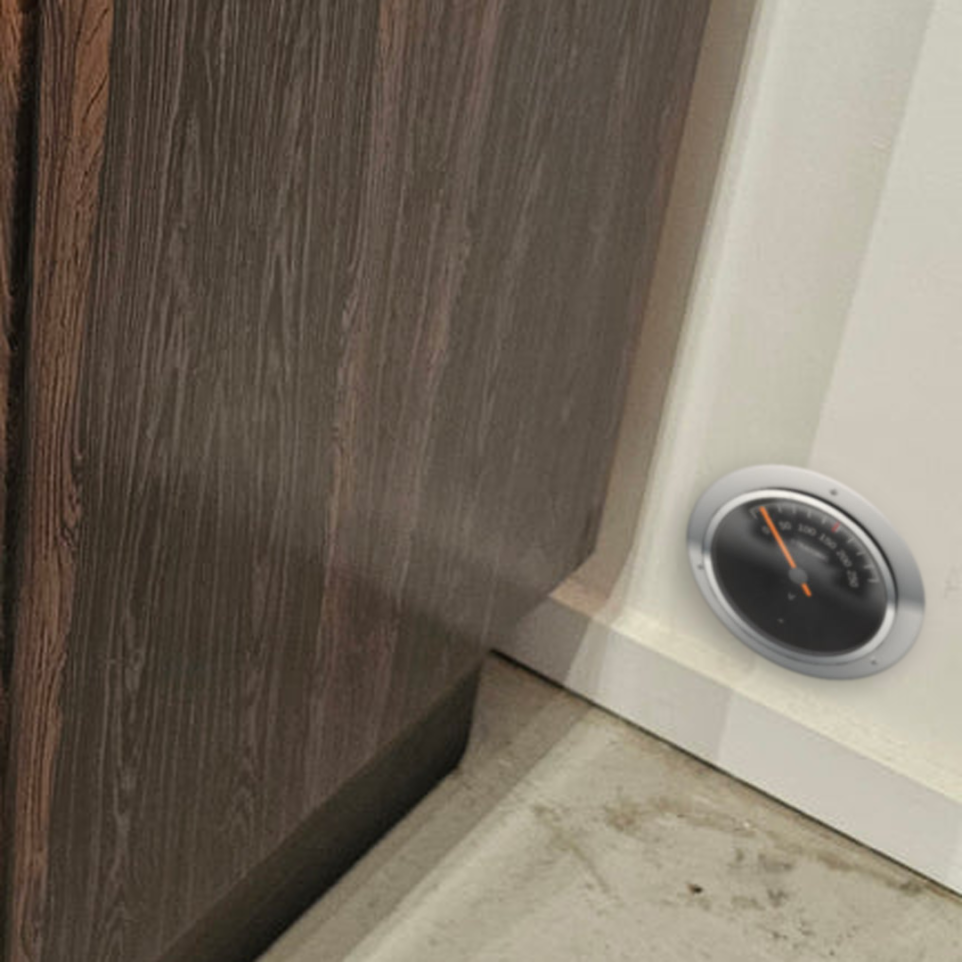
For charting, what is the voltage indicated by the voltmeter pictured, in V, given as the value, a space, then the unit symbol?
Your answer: 25 V
